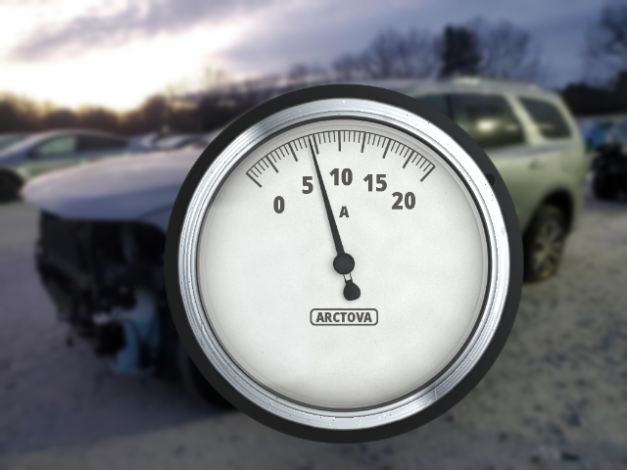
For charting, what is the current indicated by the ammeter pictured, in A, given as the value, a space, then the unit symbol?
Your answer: 7 A
